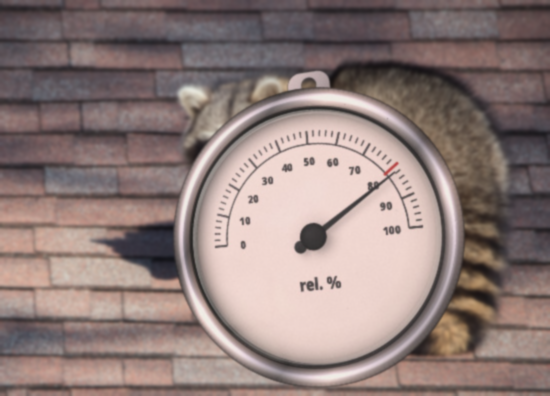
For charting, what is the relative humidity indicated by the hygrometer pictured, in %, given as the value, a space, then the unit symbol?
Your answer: 82 %
